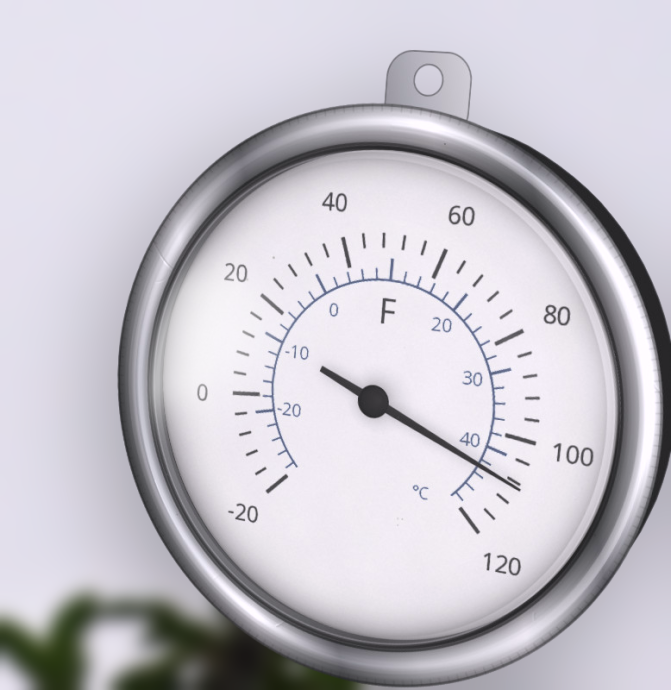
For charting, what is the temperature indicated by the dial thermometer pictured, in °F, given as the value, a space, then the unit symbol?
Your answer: 108 °F
